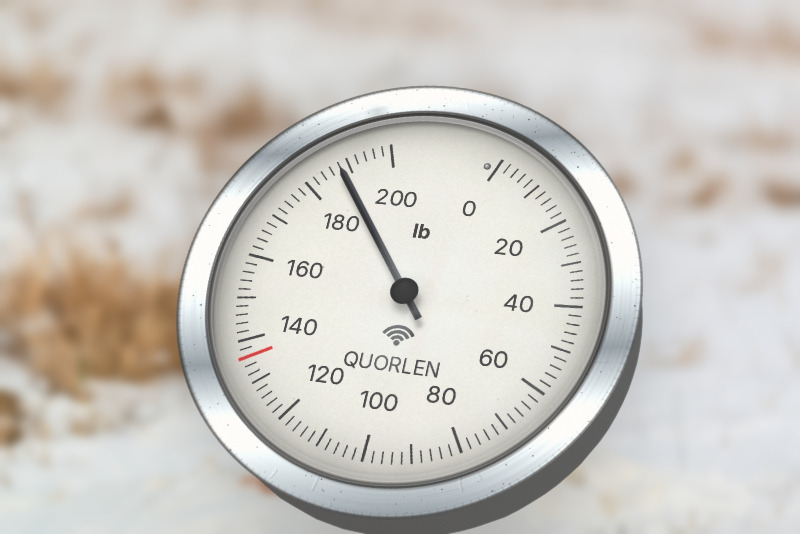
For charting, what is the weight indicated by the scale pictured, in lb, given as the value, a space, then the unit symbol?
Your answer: 188 lb
